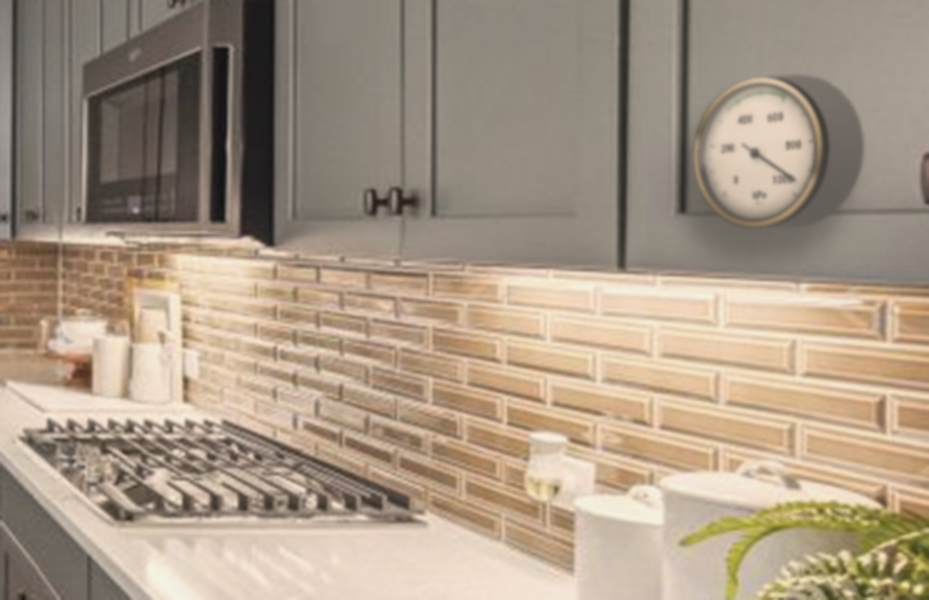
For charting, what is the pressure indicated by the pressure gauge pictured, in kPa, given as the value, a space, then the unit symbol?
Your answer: 950 kPa
